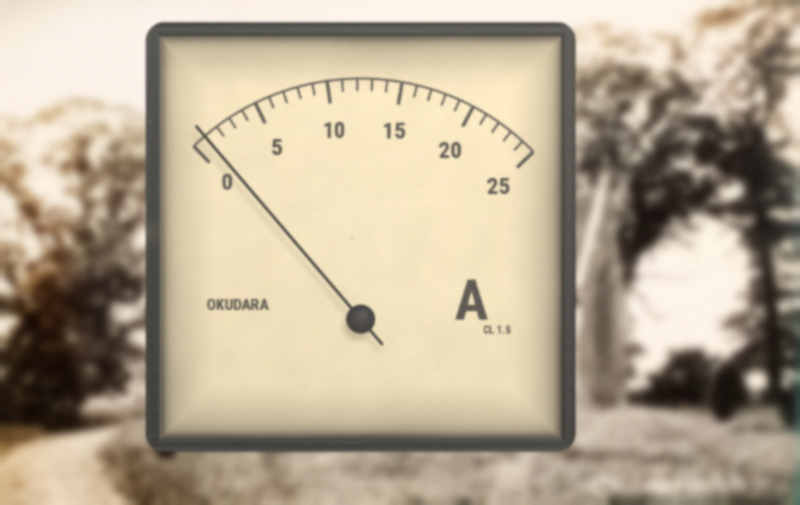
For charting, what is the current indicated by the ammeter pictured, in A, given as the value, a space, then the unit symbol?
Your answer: 1 A
